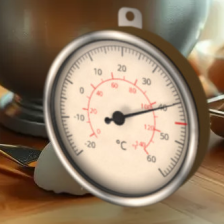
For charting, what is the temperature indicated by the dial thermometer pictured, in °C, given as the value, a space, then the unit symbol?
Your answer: 40 °C
